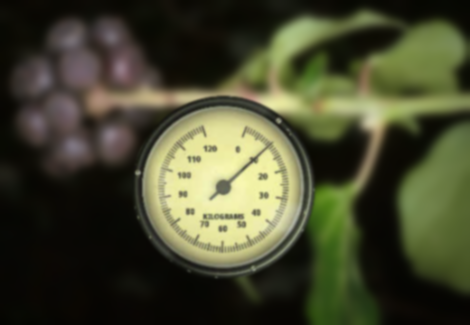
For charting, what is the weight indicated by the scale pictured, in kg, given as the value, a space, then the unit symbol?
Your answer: 10 kg
